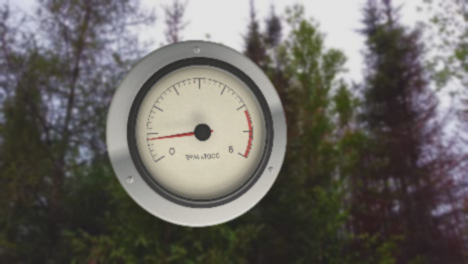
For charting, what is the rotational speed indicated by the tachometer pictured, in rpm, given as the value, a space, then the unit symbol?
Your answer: 800 rpm
